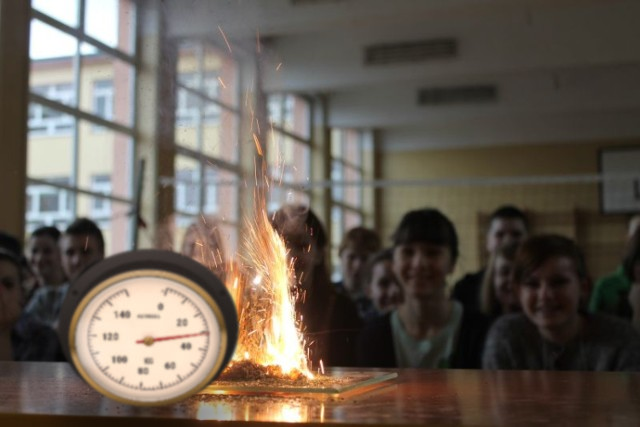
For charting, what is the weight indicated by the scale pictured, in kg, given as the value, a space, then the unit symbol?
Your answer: 30 kg
